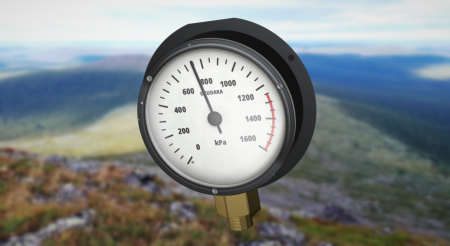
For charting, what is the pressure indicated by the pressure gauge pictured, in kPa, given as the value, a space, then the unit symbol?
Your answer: 750 kPa
